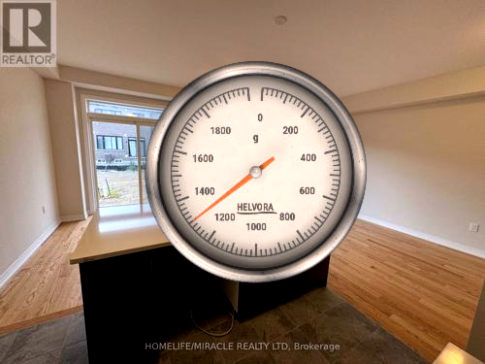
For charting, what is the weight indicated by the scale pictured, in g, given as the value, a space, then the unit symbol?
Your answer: 1300 g
